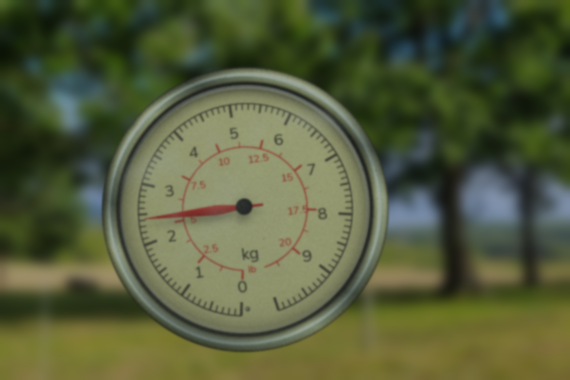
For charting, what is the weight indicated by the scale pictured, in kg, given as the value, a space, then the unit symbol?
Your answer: 2.4 kg
